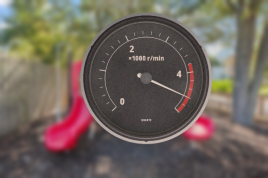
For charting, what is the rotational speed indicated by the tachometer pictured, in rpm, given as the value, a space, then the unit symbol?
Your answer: 4600 rpm
